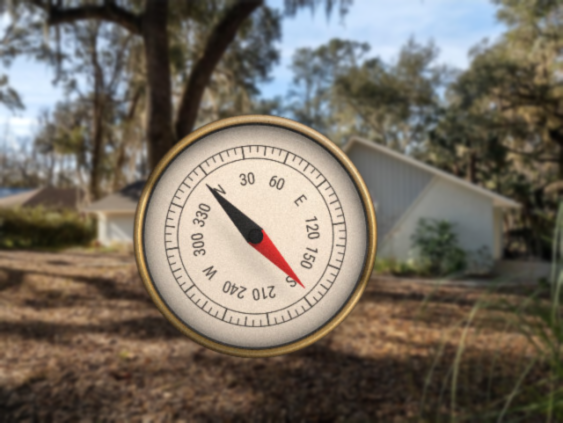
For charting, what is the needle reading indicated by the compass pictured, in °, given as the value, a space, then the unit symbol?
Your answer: 175 °
